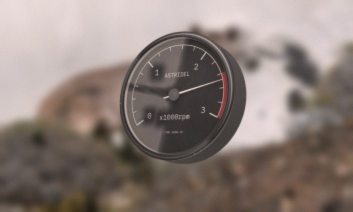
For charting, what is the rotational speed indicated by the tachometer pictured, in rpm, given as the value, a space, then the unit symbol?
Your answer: 2500 rpm
